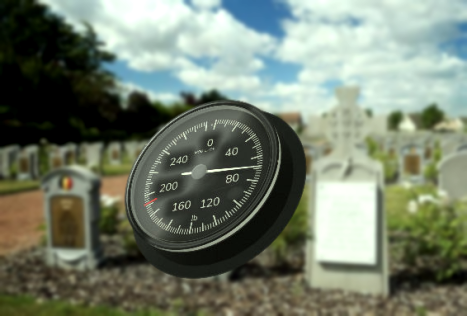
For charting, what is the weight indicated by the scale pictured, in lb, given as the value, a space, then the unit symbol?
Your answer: 70 lb
